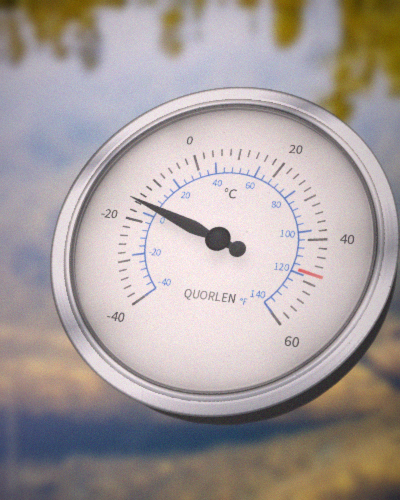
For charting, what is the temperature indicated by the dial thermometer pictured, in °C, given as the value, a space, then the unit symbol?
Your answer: -16 °C
